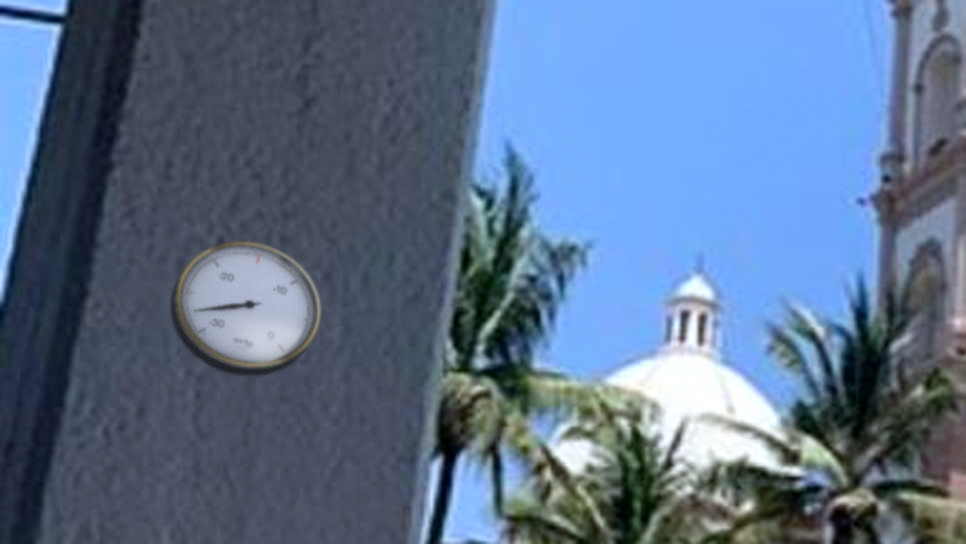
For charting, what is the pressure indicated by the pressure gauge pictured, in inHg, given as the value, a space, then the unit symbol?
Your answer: -27.5 inHg
